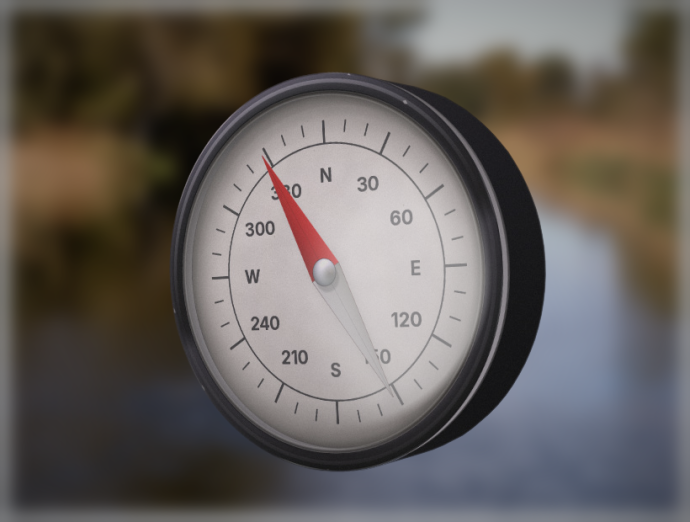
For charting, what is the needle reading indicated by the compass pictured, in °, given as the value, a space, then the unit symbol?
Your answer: 330 °
